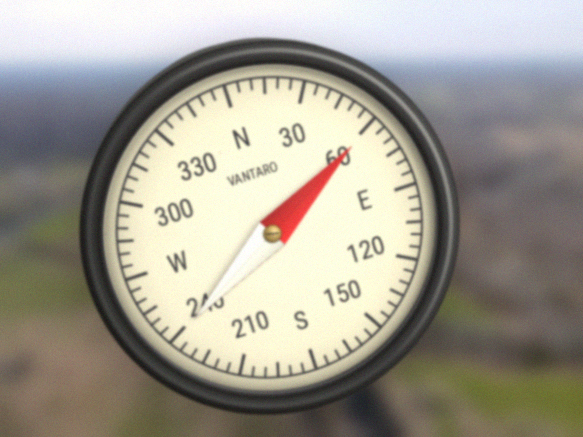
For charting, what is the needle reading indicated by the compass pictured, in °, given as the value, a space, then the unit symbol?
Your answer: 60 °
